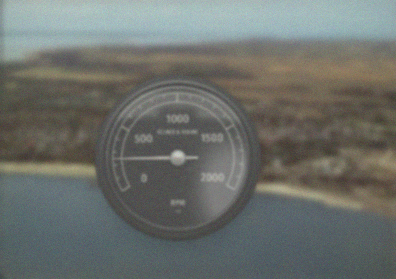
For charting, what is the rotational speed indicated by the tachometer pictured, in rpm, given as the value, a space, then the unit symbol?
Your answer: 250 rpm
